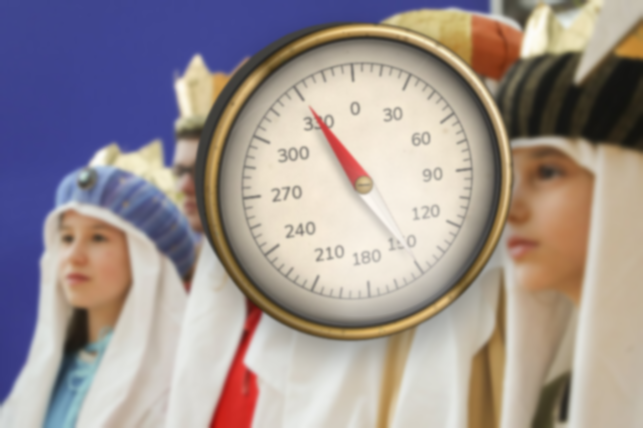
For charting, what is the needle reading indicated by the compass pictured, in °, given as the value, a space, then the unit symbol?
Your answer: 330 °
